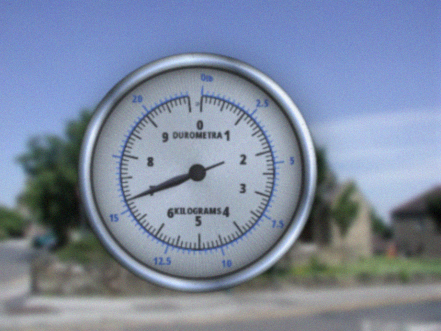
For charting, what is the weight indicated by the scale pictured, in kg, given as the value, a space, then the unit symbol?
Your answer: 7 kg
